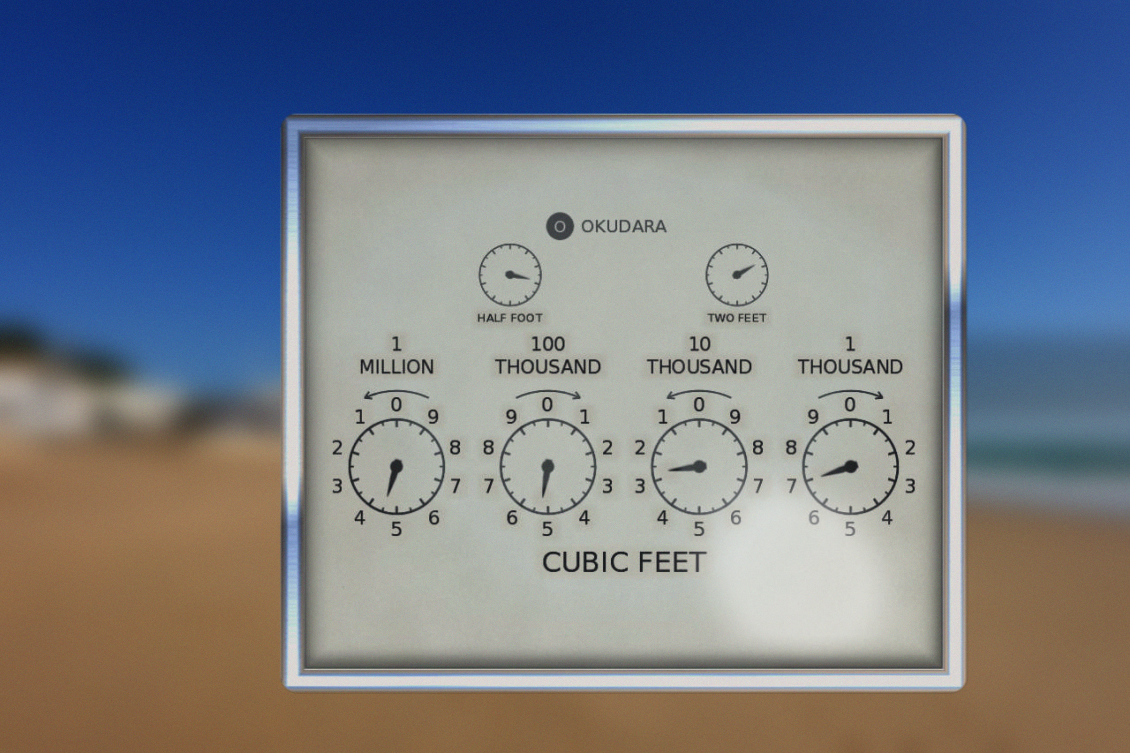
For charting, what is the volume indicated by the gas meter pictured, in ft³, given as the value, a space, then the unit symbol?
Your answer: 452700 ft³
